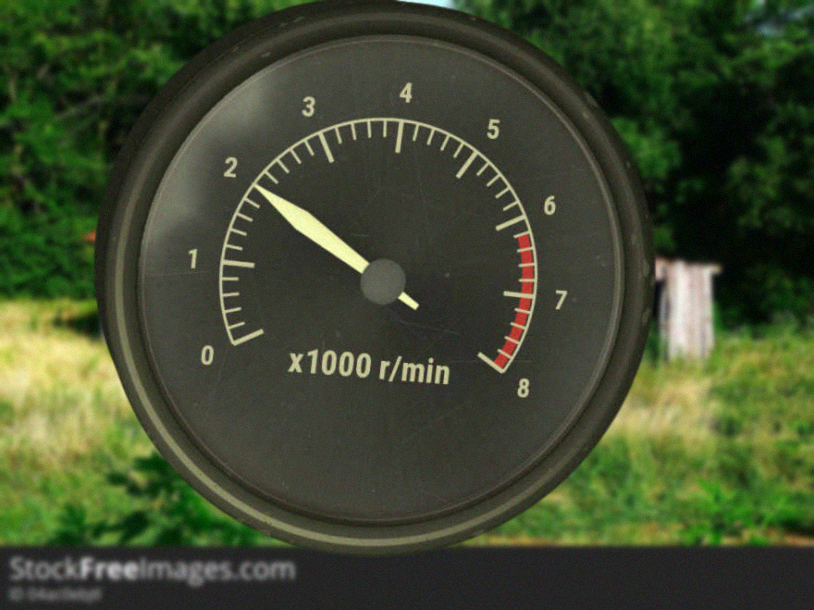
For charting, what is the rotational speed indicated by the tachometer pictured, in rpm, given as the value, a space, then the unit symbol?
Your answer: 2000 rpm
